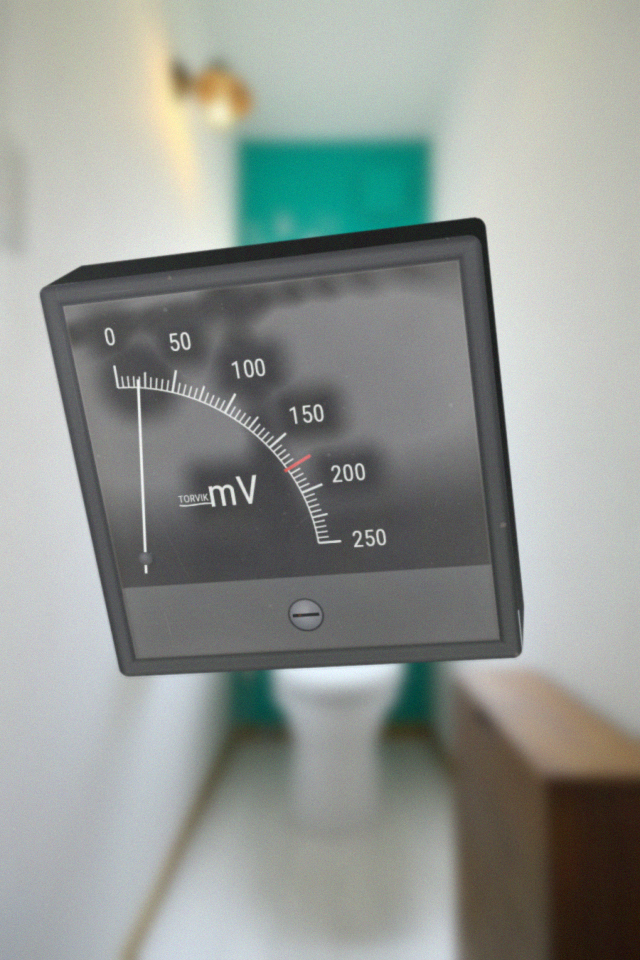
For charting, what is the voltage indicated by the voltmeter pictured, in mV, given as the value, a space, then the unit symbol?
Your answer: 20 mV
